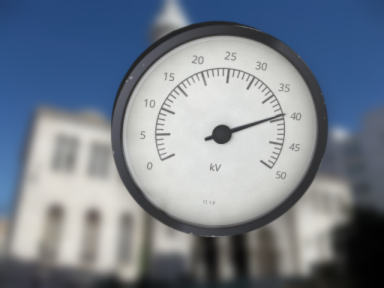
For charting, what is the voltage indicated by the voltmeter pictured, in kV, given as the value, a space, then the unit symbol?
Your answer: 39 kV
